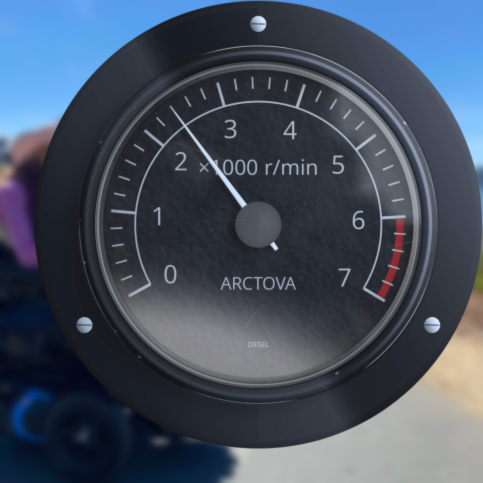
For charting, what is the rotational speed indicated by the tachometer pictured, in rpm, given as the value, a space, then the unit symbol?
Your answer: 2400 rpm
